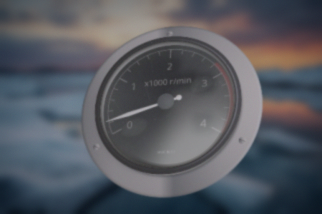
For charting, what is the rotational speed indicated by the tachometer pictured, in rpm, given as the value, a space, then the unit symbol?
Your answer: 200 rpm
